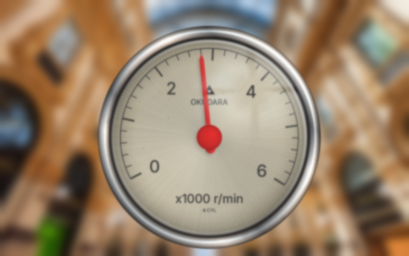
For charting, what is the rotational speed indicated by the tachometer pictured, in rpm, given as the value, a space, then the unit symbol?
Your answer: 2800 rpm
